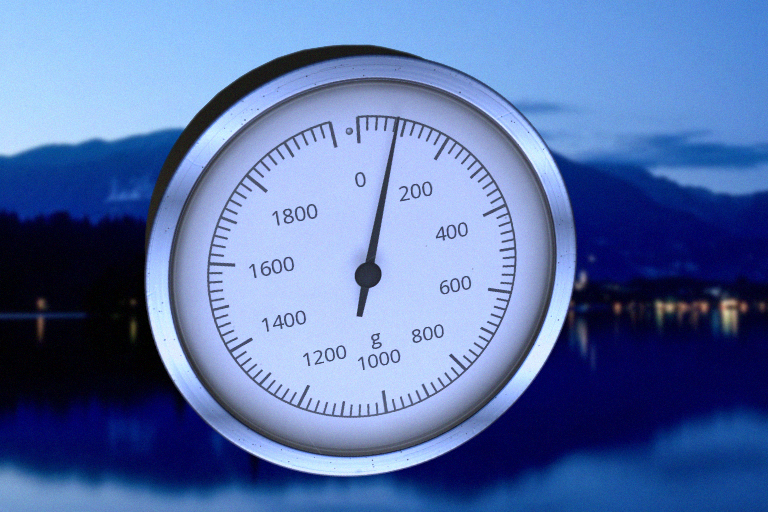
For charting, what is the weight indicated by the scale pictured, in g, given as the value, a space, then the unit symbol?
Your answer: 80 g
